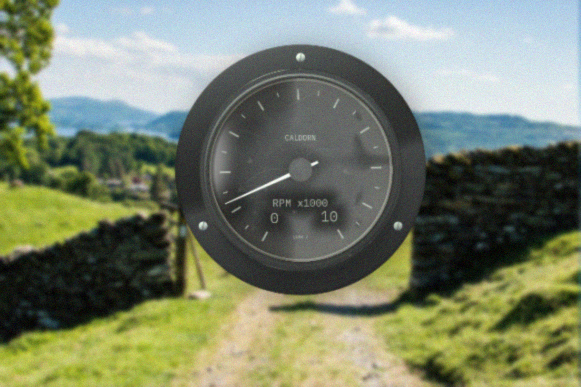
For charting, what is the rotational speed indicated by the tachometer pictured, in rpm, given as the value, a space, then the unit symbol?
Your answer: 1250 rpm
